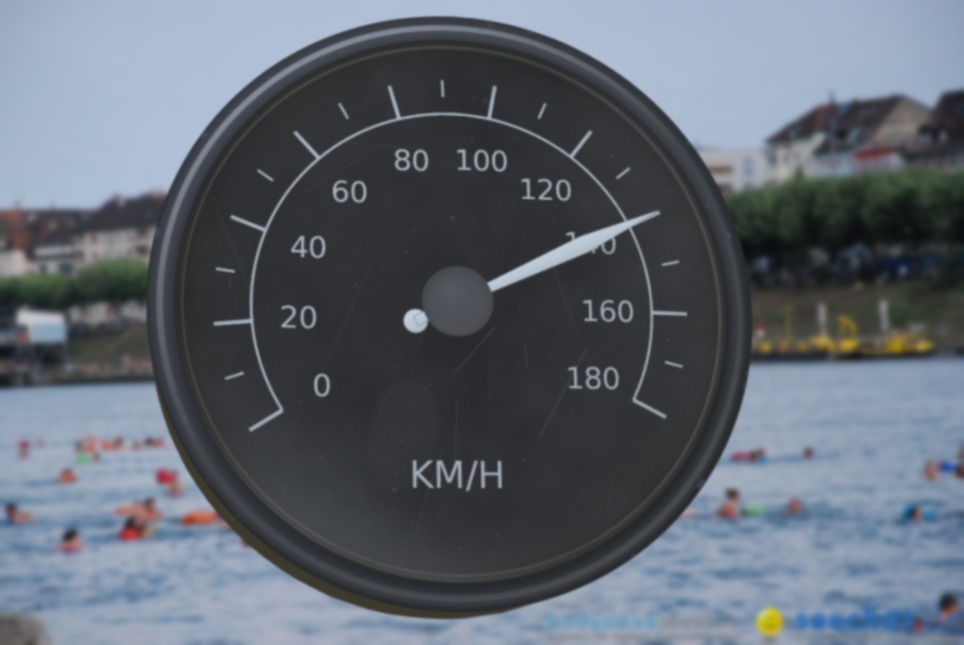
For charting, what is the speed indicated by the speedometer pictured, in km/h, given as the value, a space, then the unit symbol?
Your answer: 140 km/h
